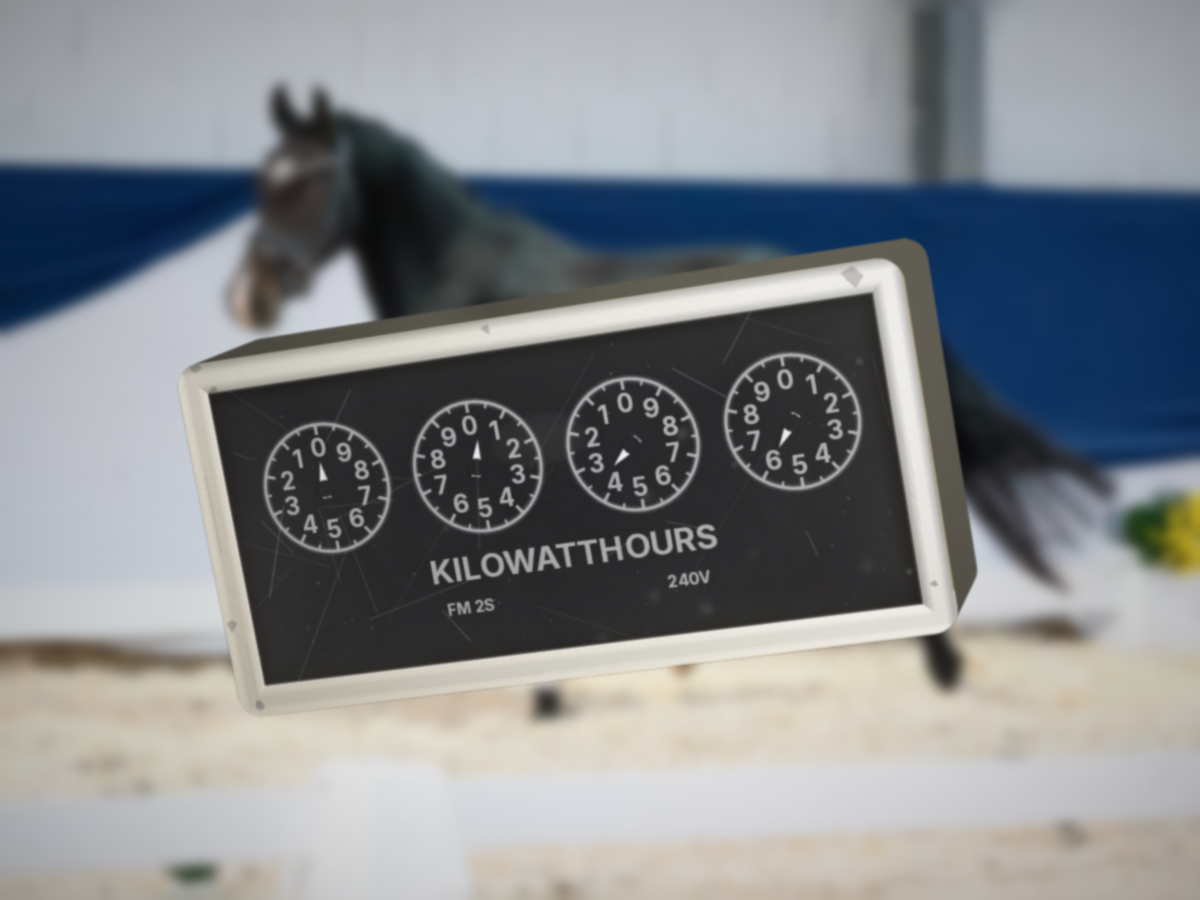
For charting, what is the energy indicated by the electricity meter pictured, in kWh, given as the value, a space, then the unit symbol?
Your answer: 36 kWh
